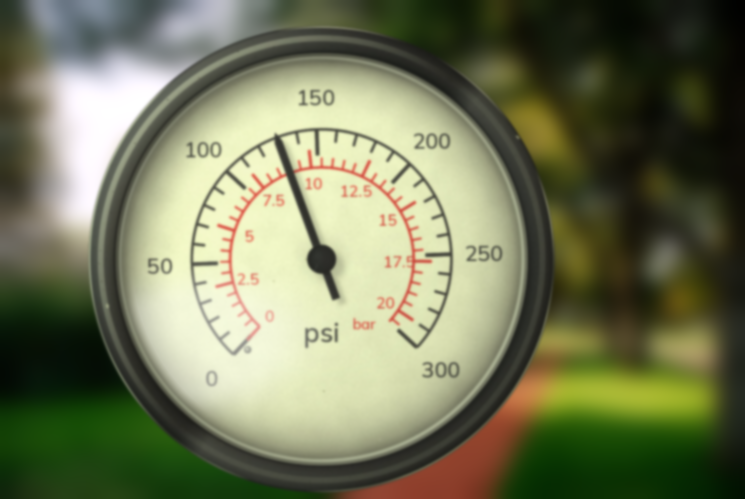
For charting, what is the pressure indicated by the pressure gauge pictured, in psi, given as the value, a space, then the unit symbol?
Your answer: 130 psi
